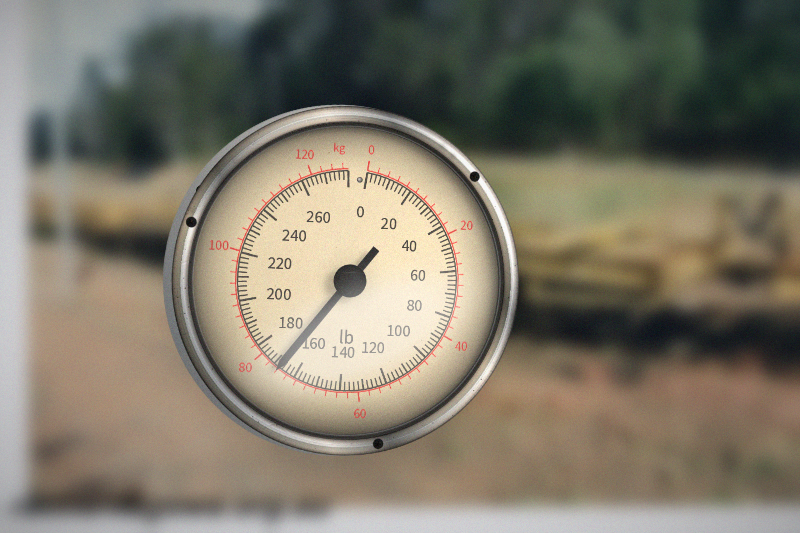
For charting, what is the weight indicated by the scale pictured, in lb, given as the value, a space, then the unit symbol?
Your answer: 168 lb
